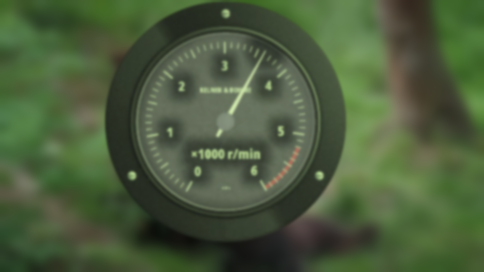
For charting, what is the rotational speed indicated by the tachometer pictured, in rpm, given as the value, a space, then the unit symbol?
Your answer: 3600 rpm
